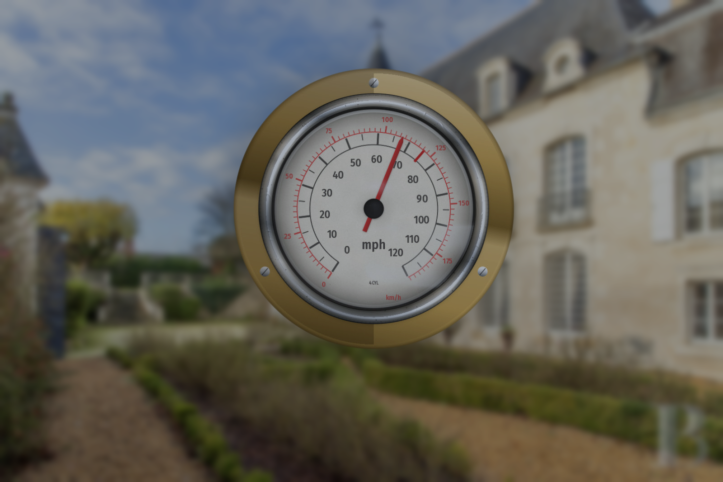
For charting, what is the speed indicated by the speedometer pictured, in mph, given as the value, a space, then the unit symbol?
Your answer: 67.5 mph
